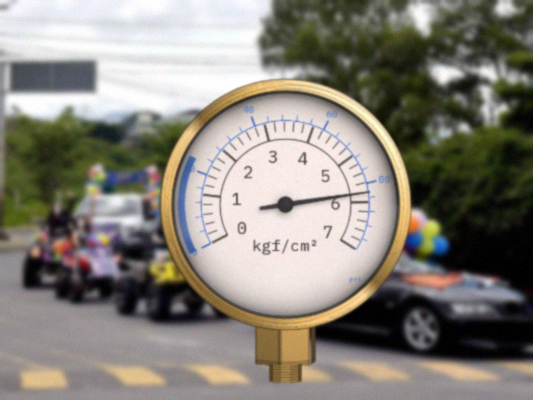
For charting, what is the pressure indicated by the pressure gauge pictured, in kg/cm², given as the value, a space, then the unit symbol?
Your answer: 5.8 kg/cm²
